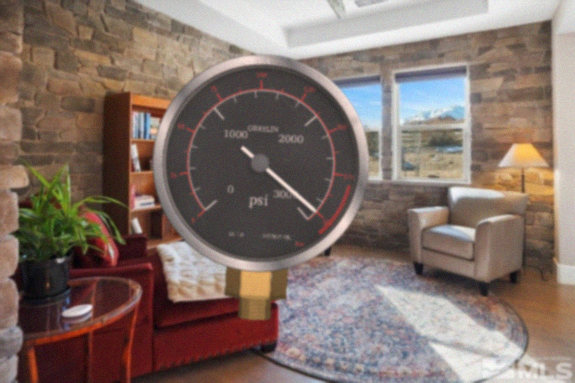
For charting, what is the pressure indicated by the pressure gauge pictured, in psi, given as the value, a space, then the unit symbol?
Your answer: 2900 psi
